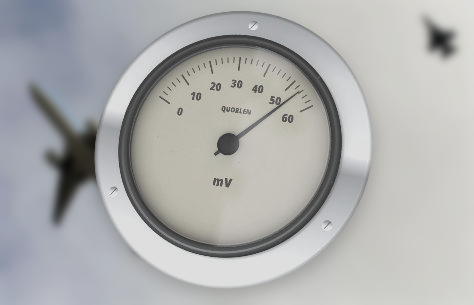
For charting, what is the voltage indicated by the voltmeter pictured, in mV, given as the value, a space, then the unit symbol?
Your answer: 54 mV
